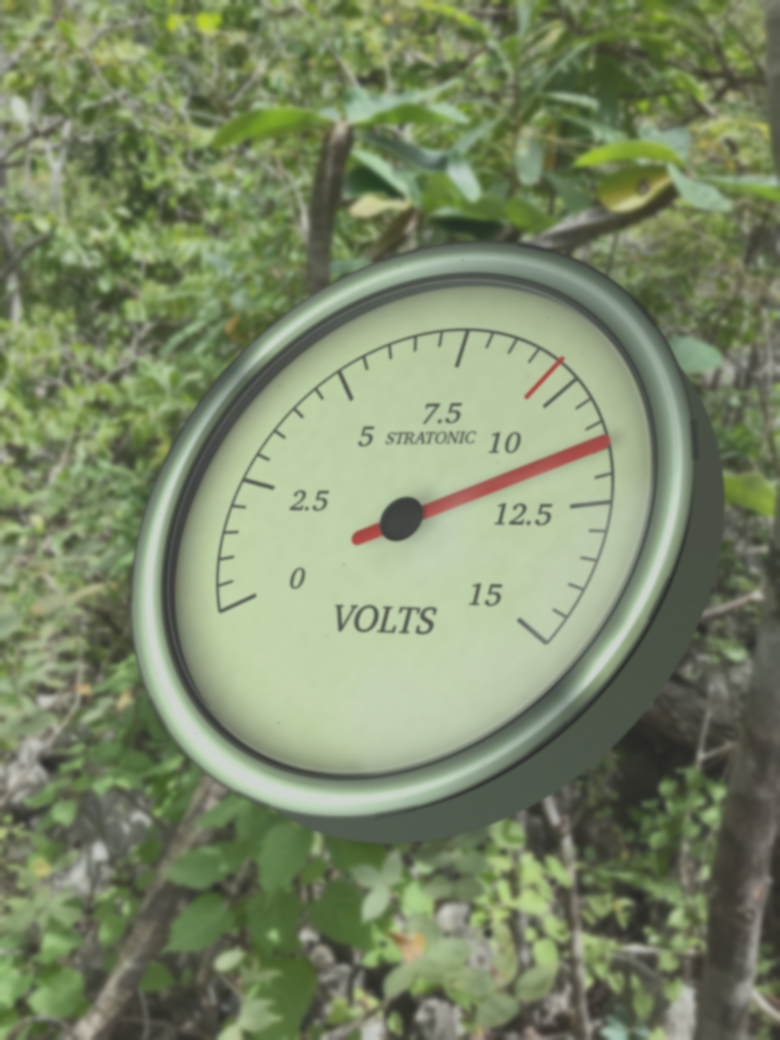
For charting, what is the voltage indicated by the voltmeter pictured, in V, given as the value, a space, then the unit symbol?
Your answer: 11.5 V
